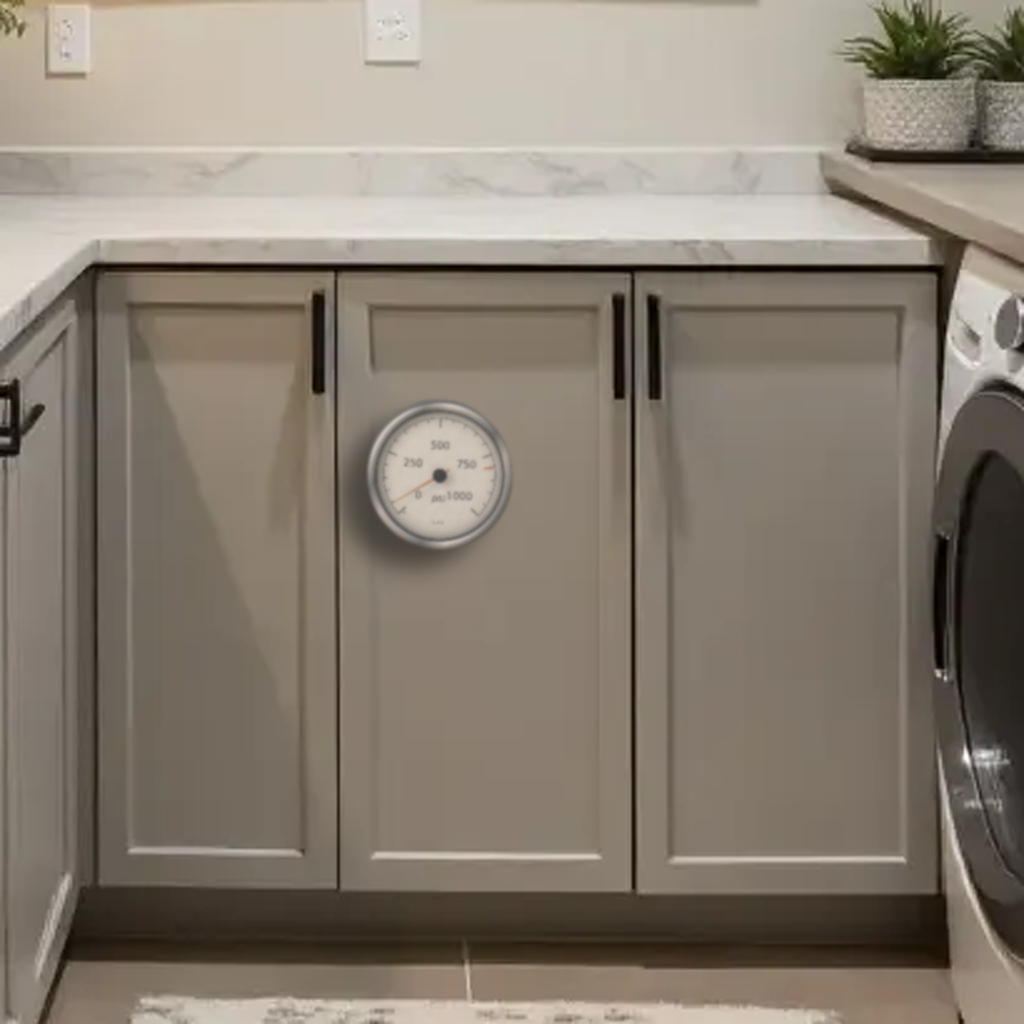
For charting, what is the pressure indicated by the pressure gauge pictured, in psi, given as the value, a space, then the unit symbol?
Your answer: 50 psi
